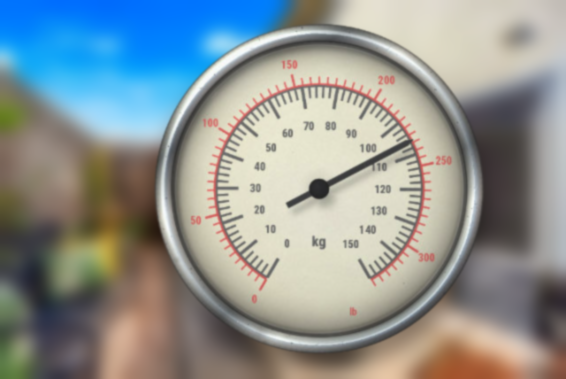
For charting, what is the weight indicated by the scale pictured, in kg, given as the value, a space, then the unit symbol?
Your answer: 106 kg
